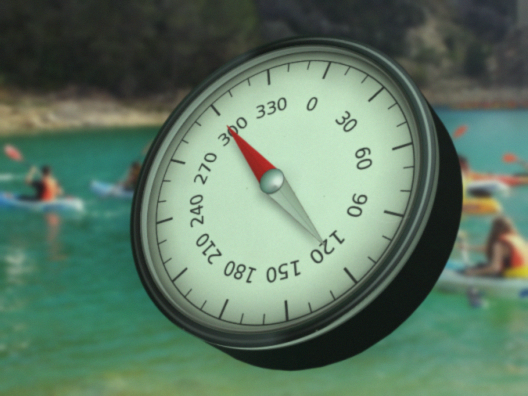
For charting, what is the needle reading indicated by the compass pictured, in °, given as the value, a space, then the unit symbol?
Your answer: 300 °
